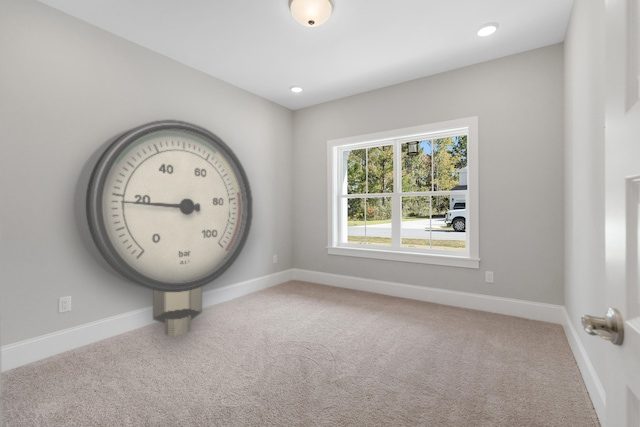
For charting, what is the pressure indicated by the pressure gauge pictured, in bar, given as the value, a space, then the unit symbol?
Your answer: 18 bar
